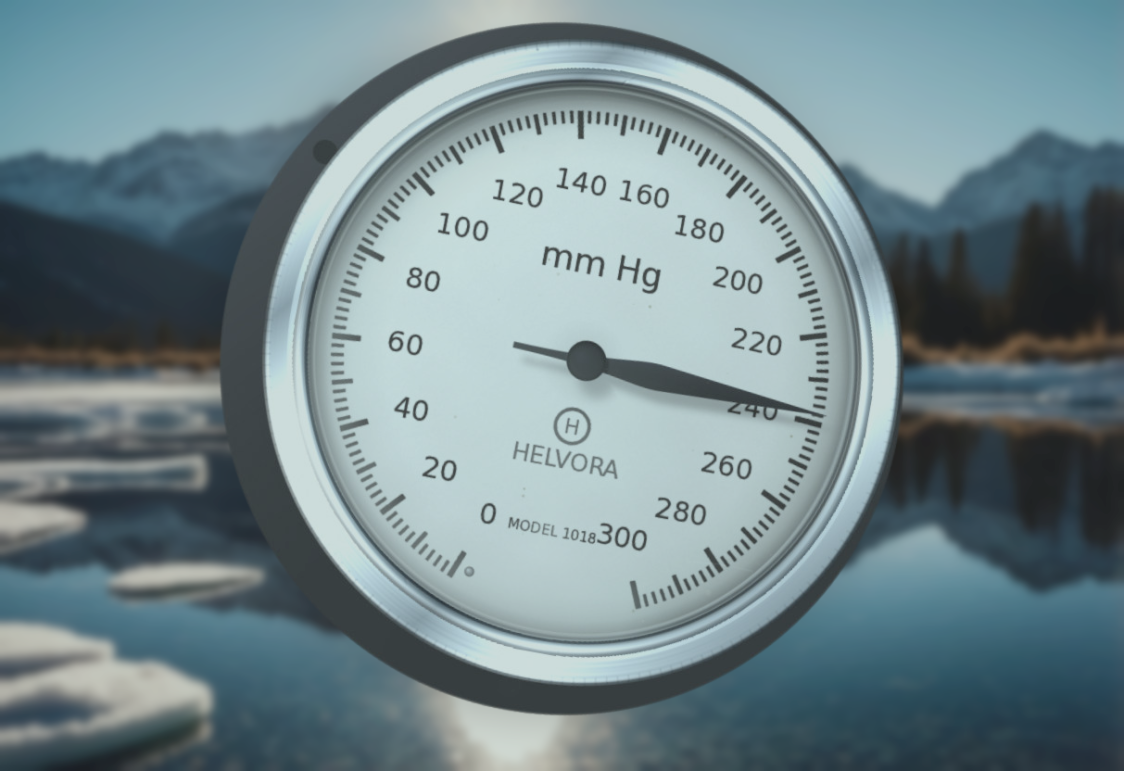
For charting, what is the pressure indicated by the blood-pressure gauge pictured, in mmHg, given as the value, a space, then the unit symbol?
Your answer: 238 mmHg
